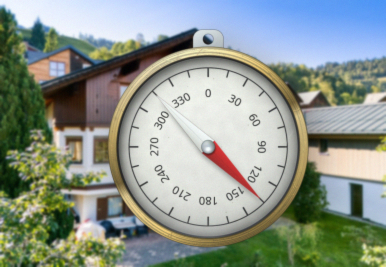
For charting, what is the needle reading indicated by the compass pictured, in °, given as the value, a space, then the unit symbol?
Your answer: 135 °
